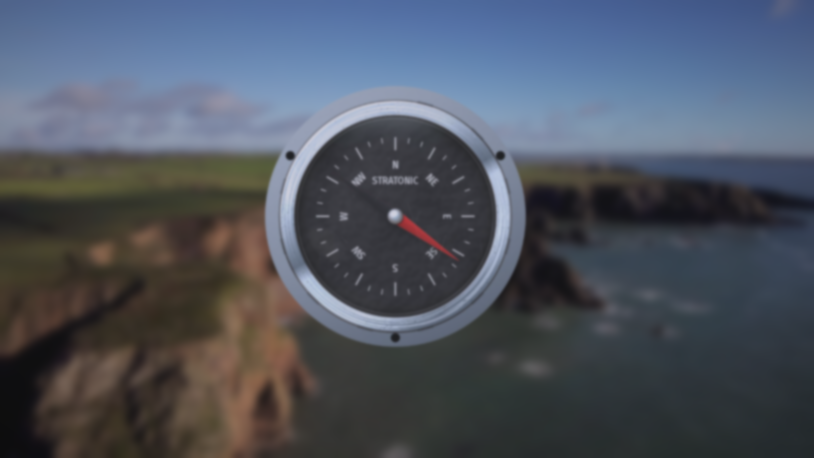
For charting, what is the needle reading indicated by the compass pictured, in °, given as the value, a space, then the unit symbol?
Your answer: 125 °
